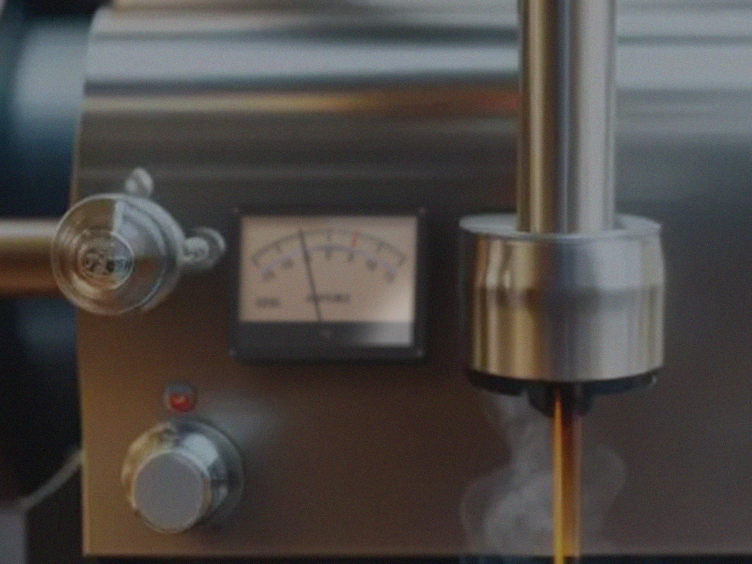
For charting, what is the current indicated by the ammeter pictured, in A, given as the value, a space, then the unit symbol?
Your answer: -5 A
